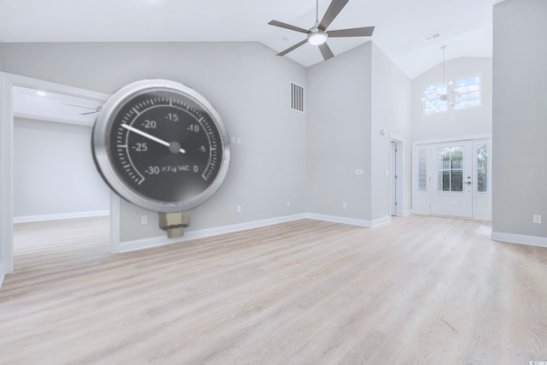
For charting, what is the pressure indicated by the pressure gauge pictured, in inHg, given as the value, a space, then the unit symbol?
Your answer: -22.5 inHg
